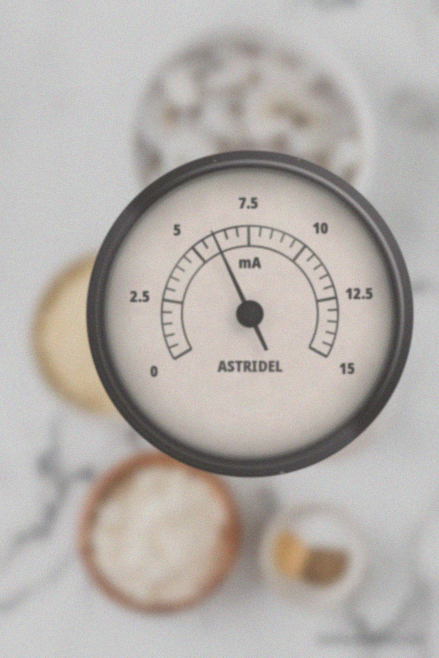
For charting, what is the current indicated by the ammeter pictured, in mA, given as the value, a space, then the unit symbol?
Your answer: 6 mA
